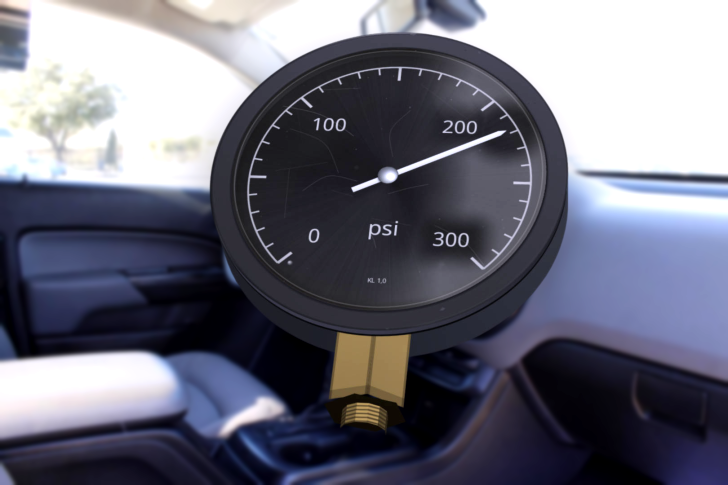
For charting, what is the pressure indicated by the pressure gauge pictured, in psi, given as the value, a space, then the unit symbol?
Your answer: 220 psi
